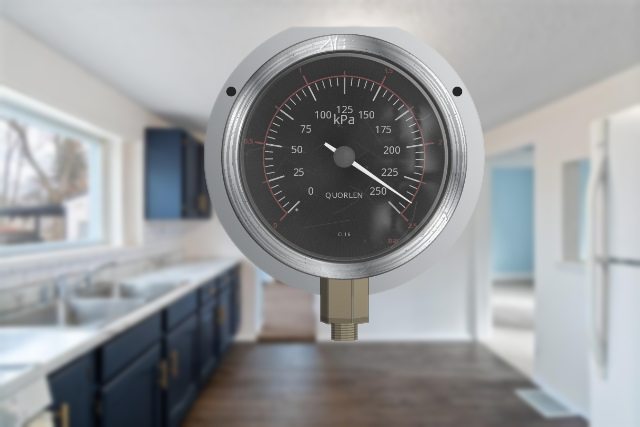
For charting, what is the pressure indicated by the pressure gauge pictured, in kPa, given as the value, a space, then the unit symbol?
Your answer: 240 kPa
